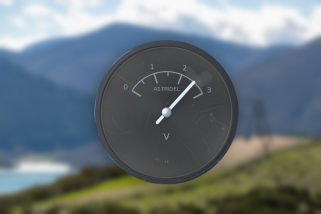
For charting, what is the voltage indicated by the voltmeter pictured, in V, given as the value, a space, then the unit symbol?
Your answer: 2.5 V
